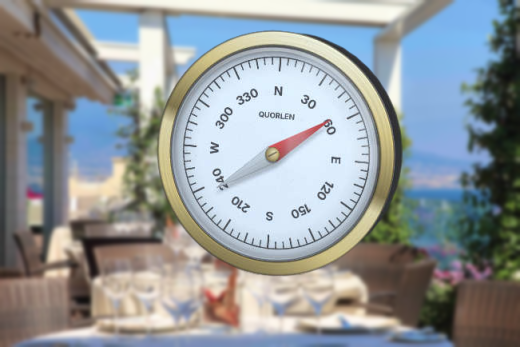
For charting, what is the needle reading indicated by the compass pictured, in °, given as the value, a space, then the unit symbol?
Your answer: 55 °
